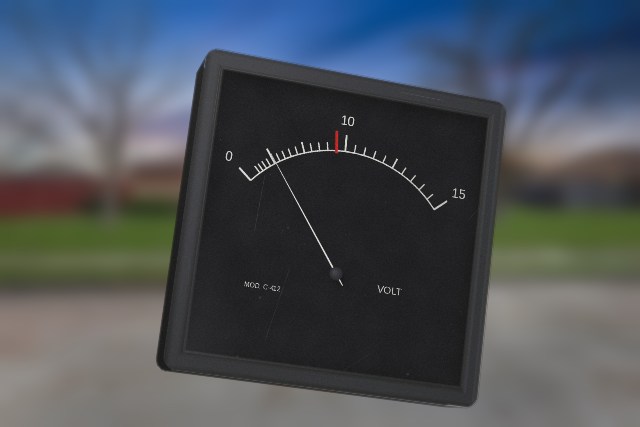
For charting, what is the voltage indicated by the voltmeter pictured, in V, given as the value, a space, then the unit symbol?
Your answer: 5 V
